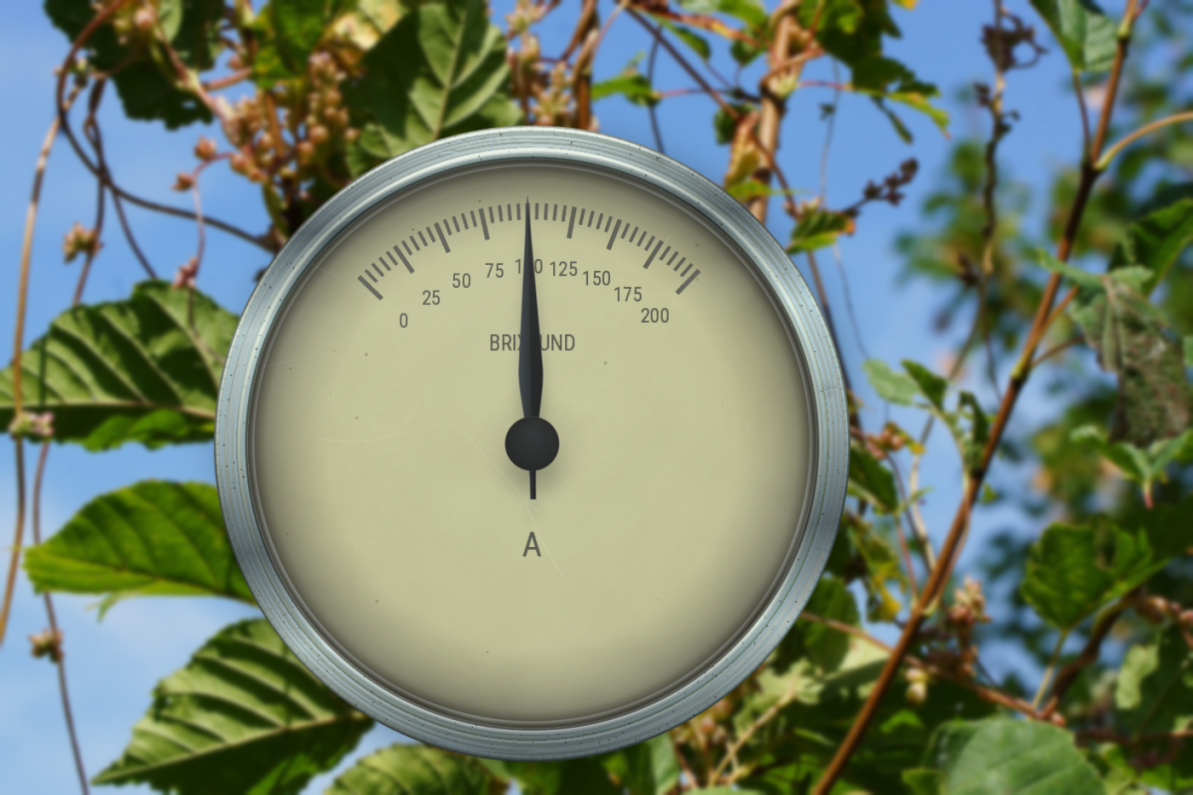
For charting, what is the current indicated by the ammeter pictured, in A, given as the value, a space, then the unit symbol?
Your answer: 100 A
